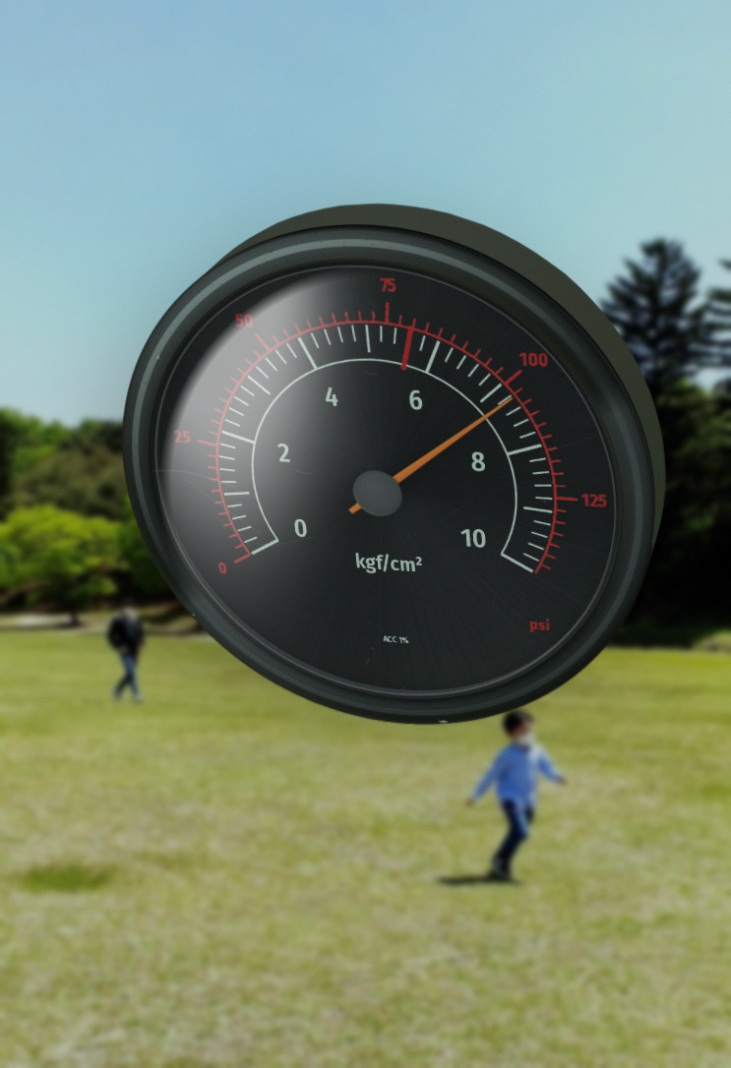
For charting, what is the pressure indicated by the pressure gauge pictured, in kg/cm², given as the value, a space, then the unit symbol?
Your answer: 7.2 kg/cm²
